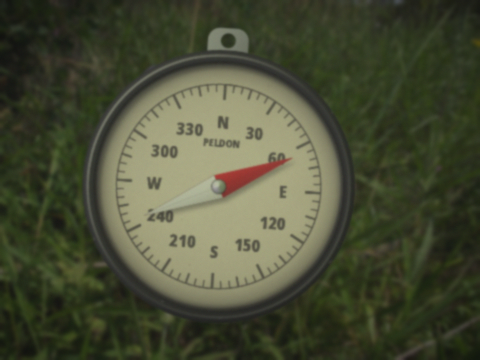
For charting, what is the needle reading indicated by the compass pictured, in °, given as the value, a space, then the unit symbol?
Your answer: 65 °
